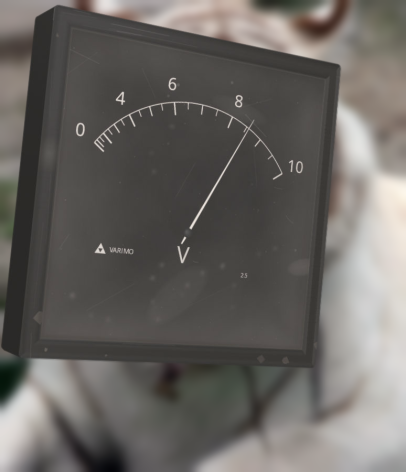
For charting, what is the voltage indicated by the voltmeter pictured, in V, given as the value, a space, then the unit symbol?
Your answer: 8.5 V
